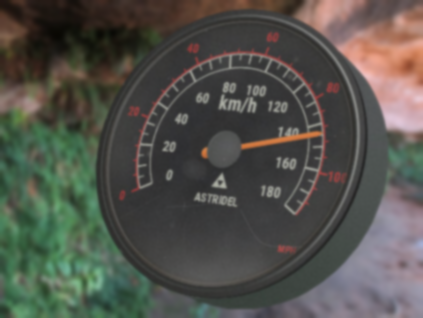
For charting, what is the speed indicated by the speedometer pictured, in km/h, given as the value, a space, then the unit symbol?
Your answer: 145 km/h
